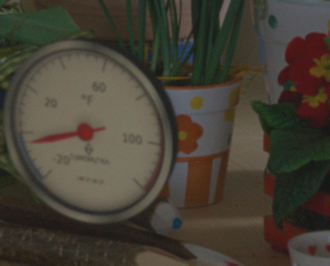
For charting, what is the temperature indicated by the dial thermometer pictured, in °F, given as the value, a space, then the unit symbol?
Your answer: -4 °F
